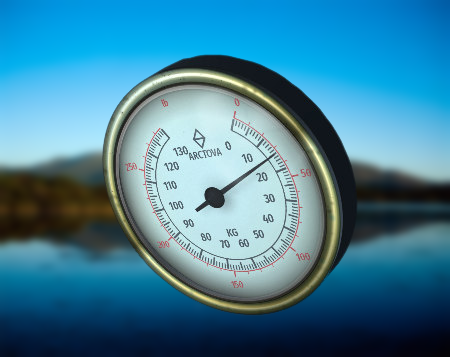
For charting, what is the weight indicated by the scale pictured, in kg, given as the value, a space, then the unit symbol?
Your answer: 15 kg
